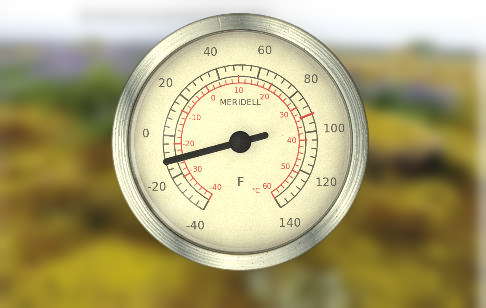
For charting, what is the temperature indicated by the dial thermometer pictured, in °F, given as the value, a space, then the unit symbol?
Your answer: -12 °F
